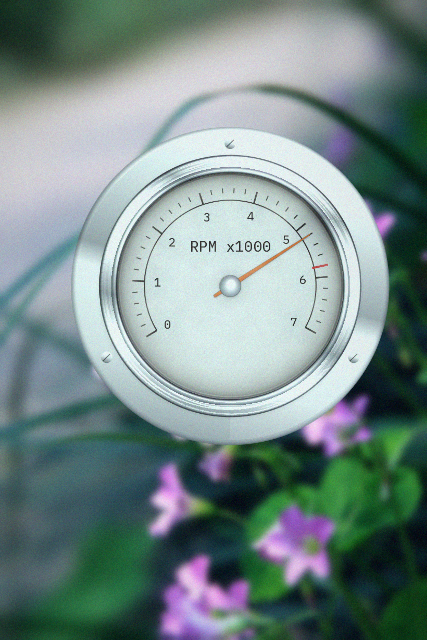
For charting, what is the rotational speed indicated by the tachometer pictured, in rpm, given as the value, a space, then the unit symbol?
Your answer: 5200 rpm
